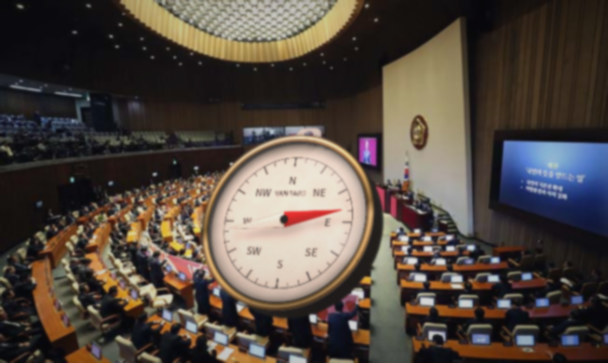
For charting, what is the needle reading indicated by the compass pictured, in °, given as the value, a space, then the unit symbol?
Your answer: 80 °
